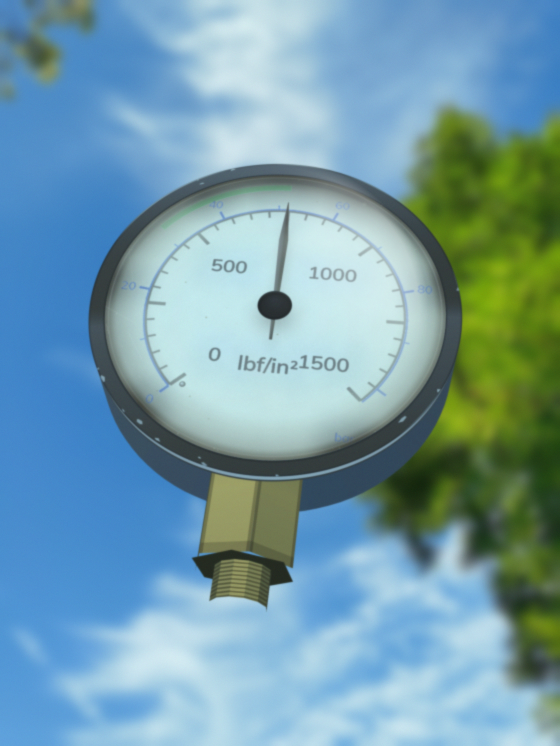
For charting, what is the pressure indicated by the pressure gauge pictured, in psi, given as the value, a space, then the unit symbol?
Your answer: 750 psi
